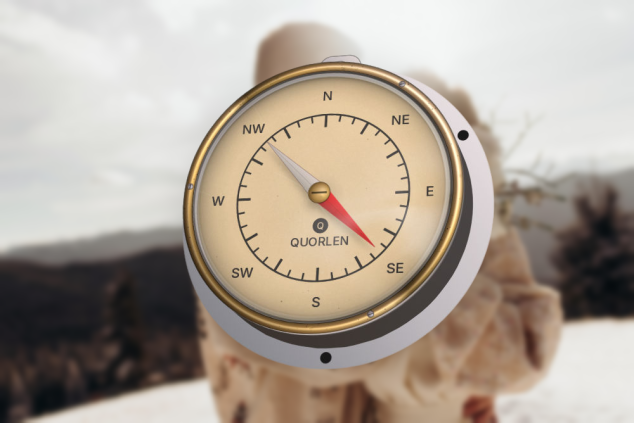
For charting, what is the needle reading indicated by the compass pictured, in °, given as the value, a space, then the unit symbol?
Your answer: 135 °
